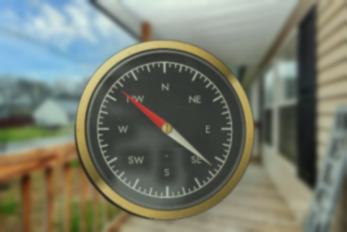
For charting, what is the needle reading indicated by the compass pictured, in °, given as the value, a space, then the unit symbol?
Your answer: 310 °
